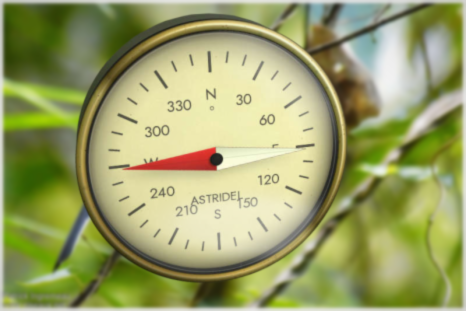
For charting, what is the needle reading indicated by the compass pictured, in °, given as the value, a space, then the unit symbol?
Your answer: 270 °
